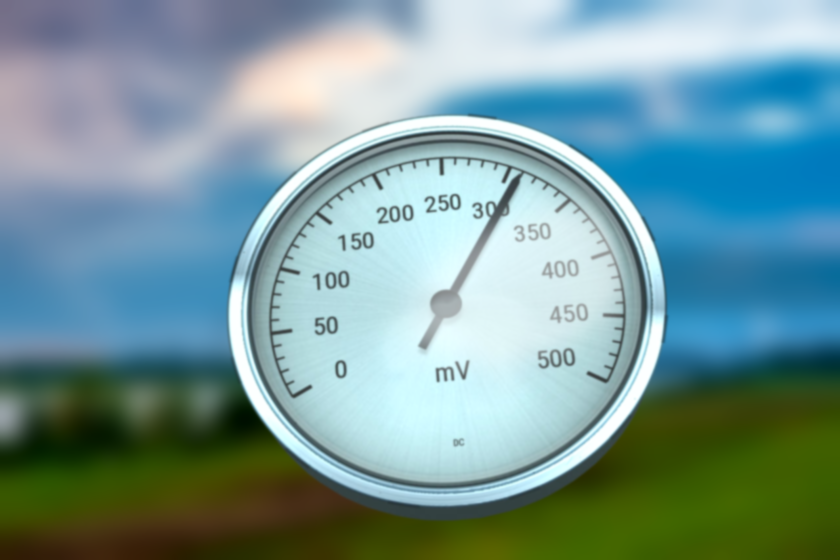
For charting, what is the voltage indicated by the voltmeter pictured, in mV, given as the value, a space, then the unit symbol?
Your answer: 310 mV
